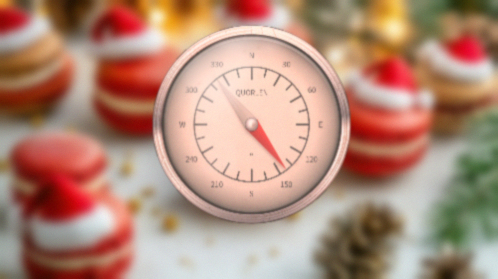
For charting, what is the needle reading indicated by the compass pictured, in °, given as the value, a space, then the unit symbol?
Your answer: 142.5 °
